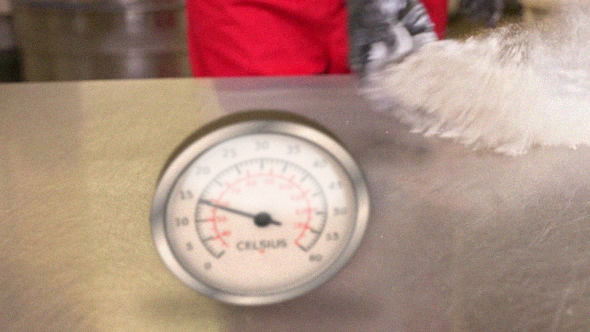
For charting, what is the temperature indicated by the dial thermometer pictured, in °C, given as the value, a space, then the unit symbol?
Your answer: 15 °C
